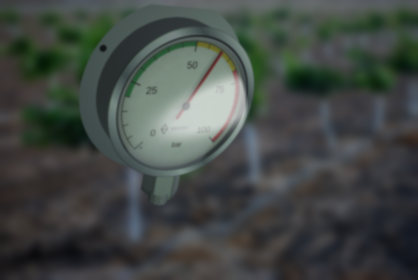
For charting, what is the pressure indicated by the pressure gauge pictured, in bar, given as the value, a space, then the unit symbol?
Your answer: 60 bar
